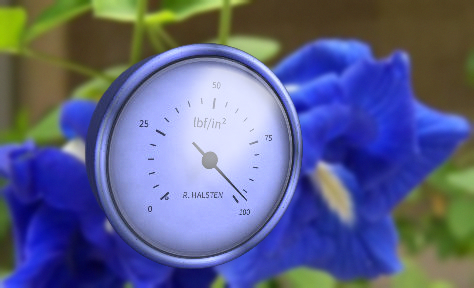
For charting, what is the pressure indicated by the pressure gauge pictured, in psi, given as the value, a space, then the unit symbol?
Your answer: 97.5 psi
